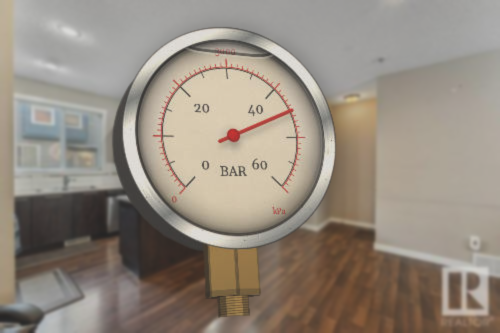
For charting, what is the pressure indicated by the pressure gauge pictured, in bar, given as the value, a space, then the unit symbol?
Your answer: 45 bar
